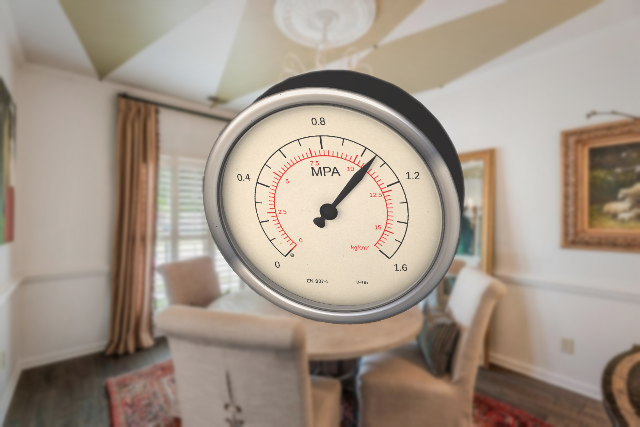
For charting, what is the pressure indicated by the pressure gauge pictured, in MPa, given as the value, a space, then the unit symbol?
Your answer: 1.05 MPa
